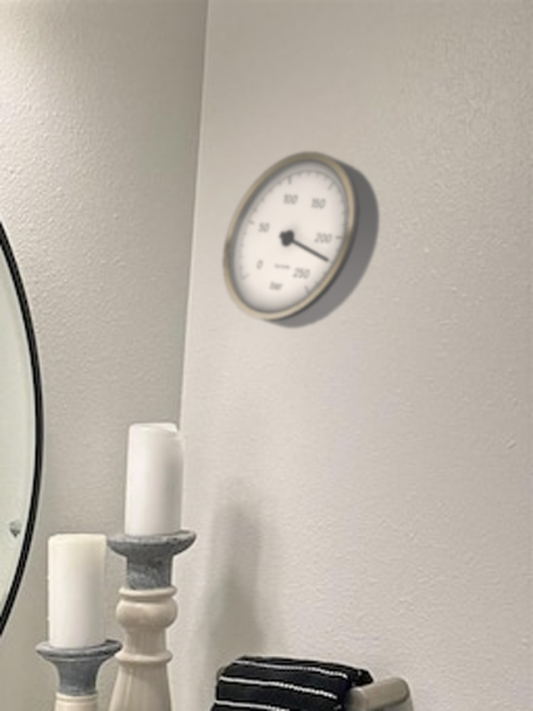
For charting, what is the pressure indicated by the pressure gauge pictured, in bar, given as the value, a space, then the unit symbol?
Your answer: 220 bar
